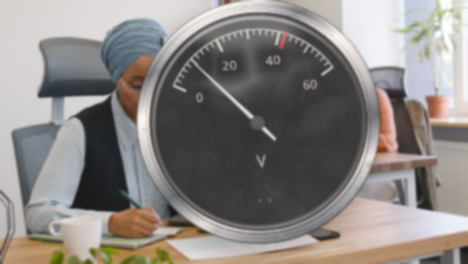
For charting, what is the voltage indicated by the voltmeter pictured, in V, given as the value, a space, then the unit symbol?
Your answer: 10 V
